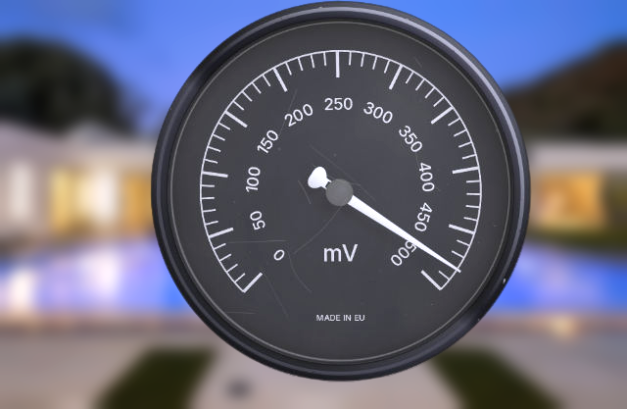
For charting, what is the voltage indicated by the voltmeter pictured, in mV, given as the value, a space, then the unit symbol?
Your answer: 480 mV
